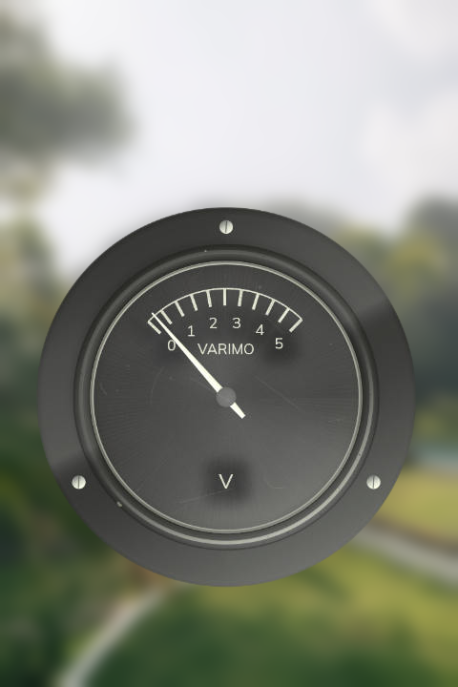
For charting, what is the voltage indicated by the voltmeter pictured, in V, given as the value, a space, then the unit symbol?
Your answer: 0.25 V
